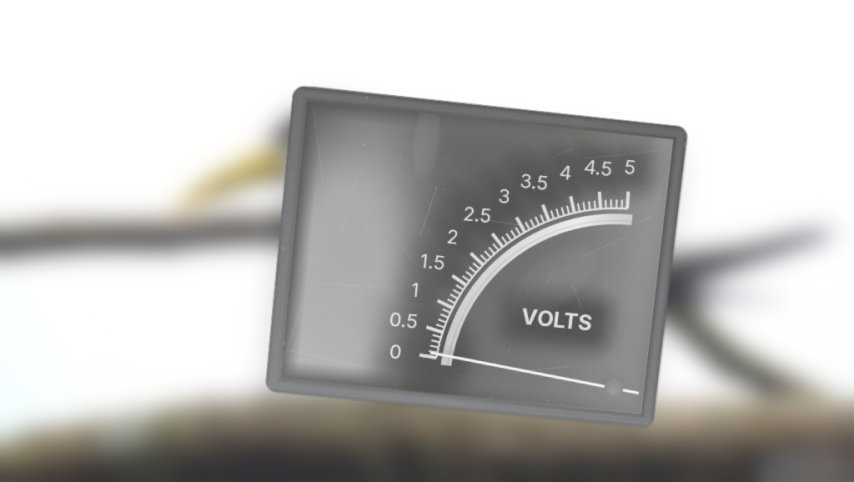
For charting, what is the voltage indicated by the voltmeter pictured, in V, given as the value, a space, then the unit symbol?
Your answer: 0.1 V
